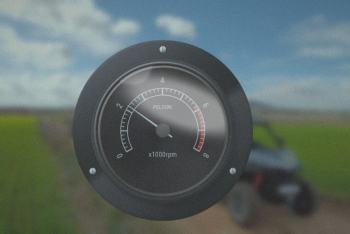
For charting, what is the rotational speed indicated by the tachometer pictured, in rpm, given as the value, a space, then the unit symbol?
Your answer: 2200 rpm
